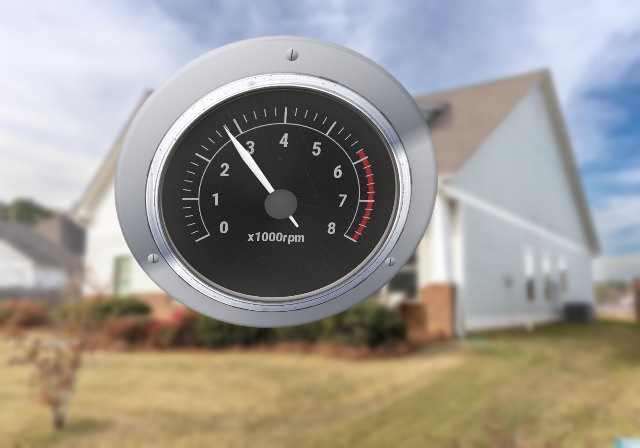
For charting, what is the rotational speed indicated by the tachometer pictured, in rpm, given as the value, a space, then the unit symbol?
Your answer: 2800 rpm
